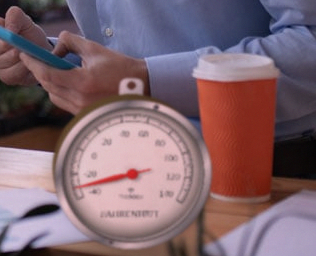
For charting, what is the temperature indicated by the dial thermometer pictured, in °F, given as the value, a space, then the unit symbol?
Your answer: -30 °F
